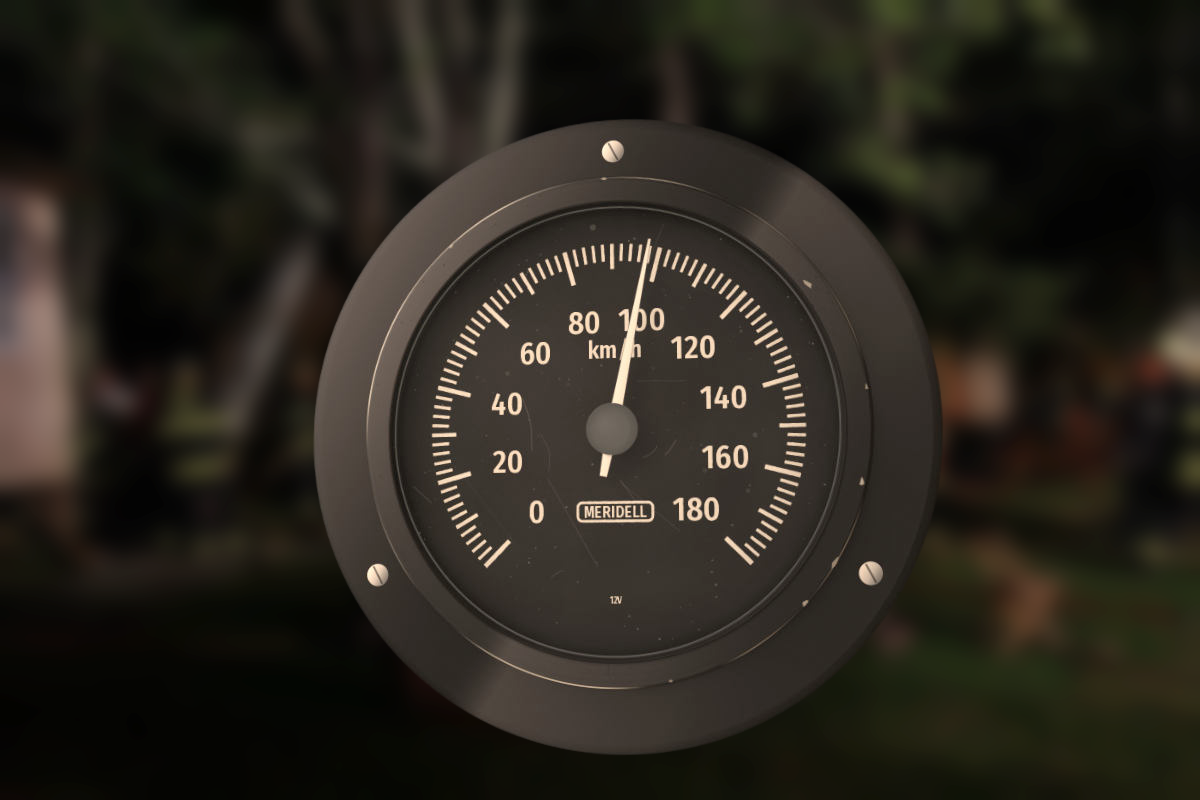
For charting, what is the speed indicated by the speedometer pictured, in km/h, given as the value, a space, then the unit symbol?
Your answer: 98 km/h
